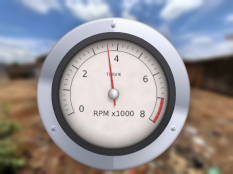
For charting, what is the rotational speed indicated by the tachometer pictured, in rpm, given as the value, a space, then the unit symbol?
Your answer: 3600 rpm
